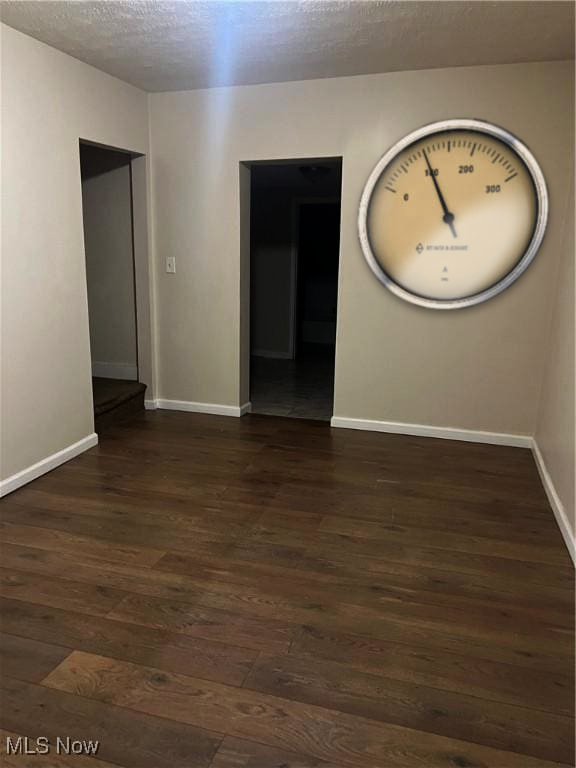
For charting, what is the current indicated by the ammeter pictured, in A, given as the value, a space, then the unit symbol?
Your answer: 100 A
